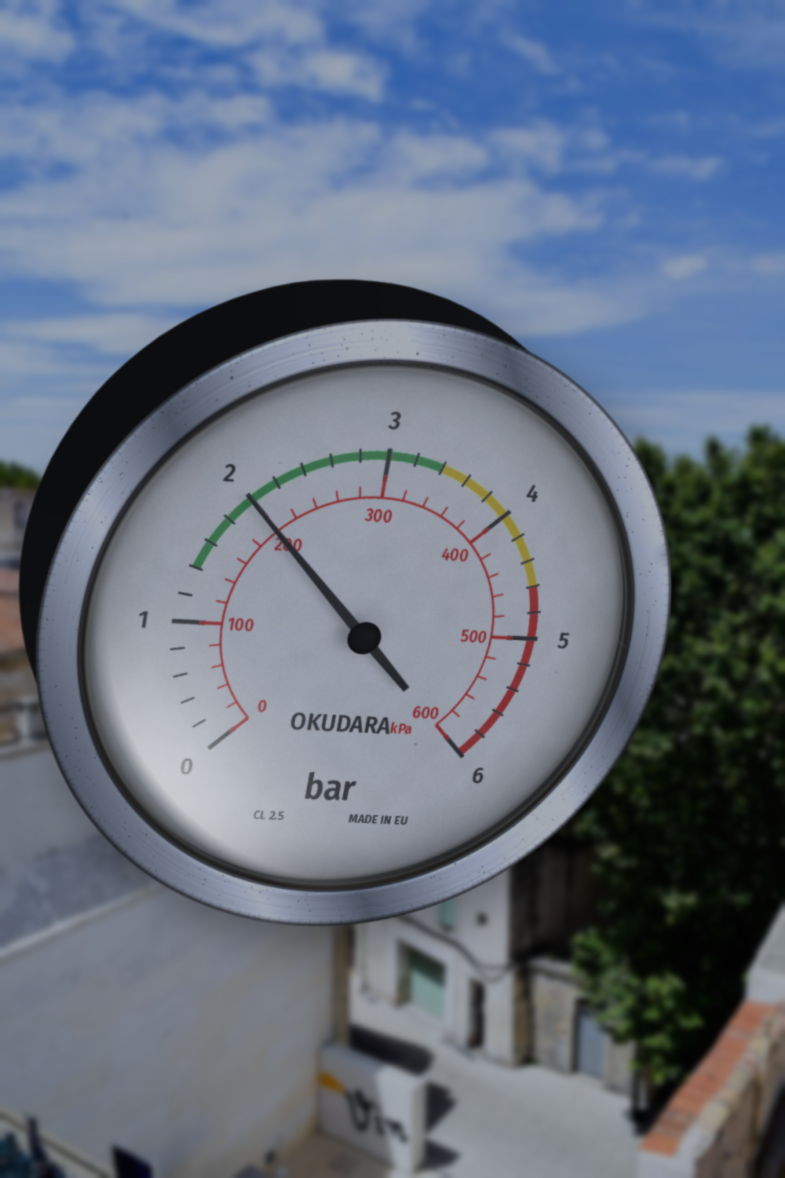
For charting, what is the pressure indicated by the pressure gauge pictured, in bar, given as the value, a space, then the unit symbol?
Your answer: 2 bar
